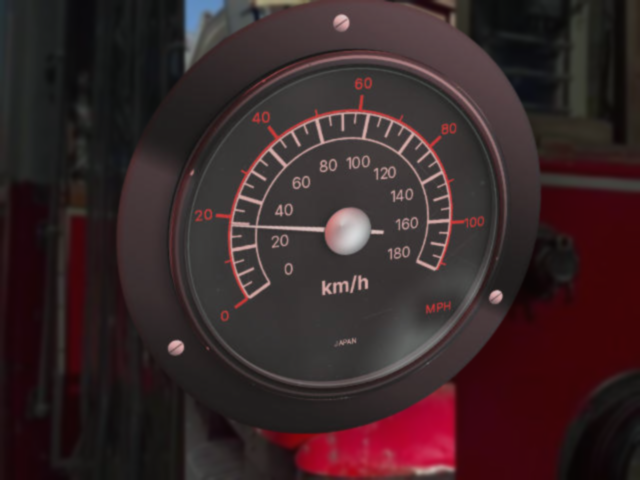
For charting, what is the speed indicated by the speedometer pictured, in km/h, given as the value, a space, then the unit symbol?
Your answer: 30 km/h
